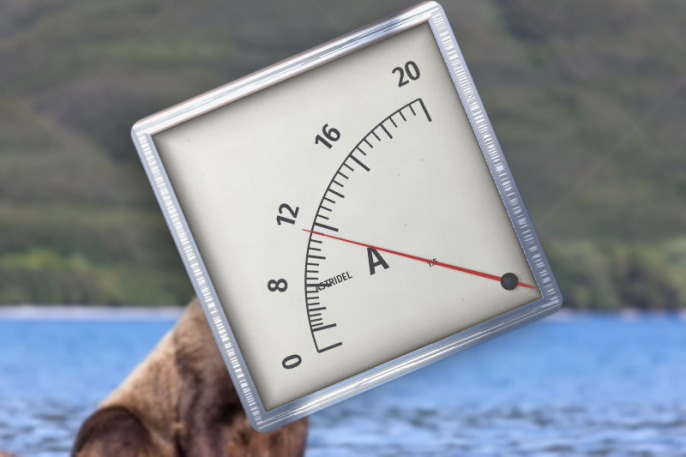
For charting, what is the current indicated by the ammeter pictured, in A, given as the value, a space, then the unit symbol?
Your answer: 11.5 A
